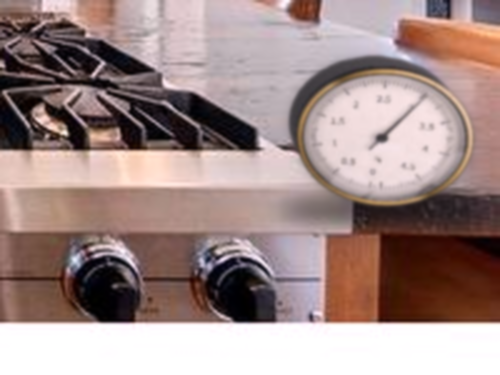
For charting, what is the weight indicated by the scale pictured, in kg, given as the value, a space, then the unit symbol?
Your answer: 3 kg
